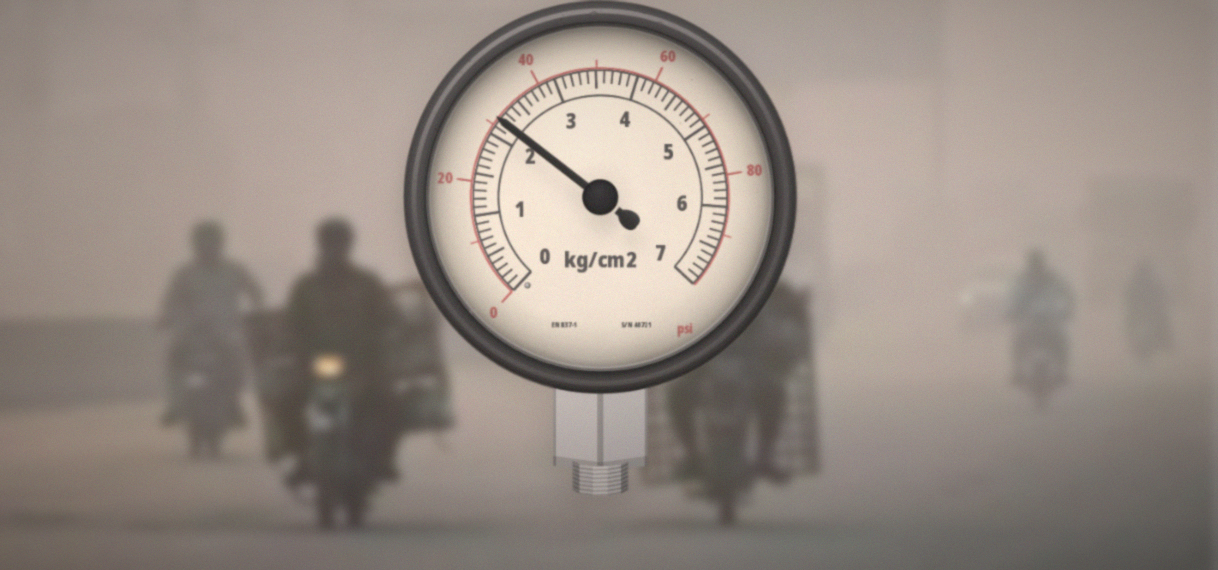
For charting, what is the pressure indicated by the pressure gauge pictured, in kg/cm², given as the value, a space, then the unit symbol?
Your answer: 2.2 kg/cm²
